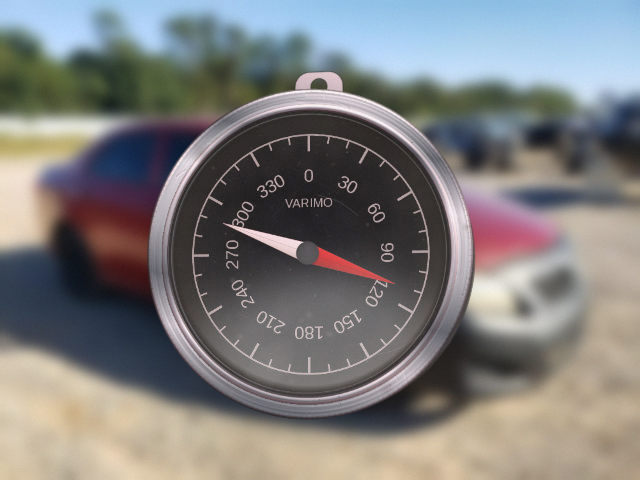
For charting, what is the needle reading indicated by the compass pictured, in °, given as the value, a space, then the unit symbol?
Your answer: 110 °
